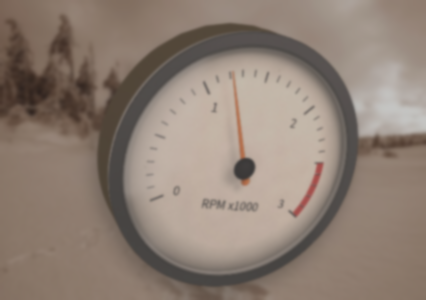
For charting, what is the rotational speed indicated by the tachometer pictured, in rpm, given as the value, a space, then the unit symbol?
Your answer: 1200 rpm
